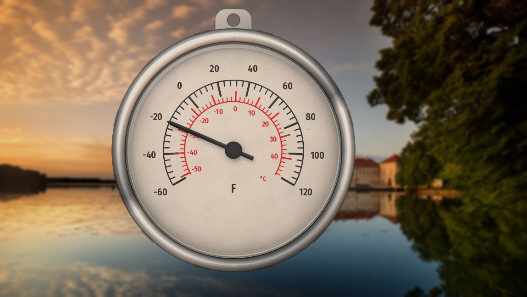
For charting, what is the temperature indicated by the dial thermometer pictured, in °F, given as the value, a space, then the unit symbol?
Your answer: -20 °F
